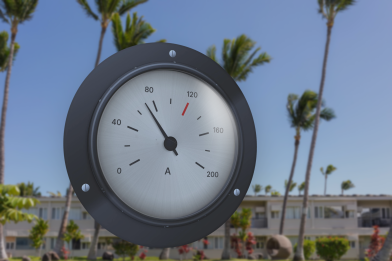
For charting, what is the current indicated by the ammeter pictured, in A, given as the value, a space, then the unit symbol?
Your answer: 70 A
